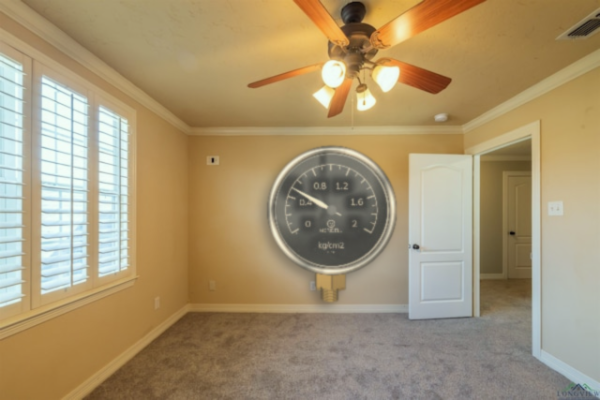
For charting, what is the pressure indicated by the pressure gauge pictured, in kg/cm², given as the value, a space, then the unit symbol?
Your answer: 0.5 kg/cm²
